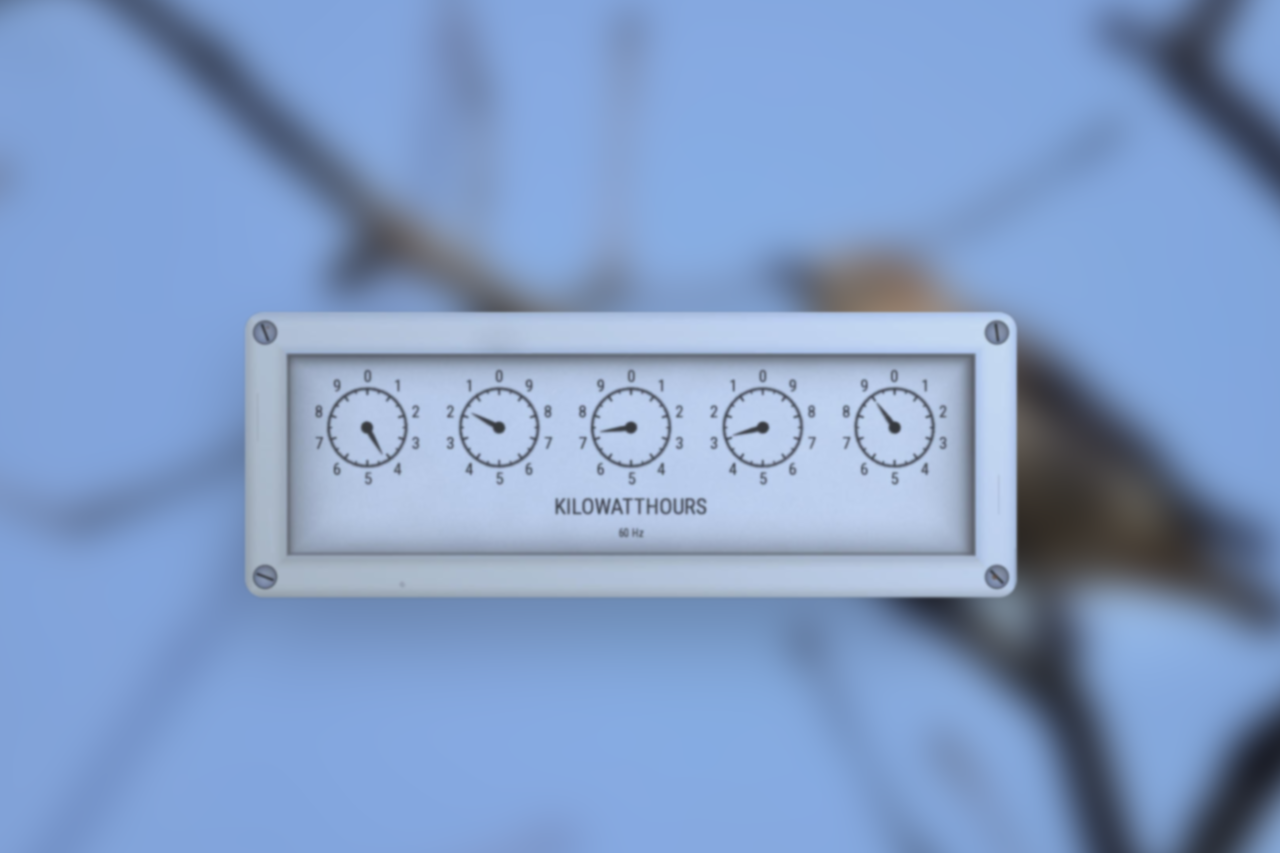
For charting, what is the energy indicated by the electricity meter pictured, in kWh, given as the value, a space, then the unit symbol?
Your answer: 41729 kWh
